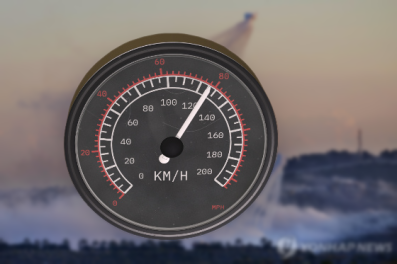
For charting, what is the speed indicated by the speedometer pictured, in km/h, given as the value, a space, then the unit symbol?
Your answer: 125 km/h
